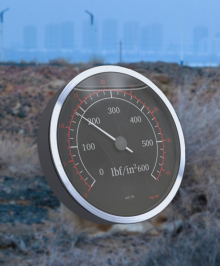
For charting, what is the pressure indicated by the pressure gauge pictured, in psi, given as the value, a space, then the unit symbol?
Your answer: 180 psi
